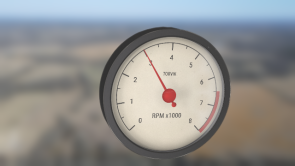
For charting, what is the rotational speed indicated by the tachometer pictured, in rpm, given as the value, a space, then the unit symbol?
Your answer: 3000 rpm
